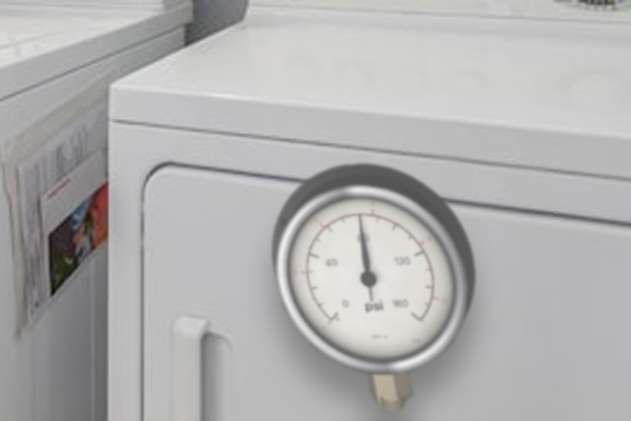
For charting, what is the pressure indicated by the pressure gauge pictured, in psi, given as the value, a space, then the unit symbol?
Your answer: 80 psi
